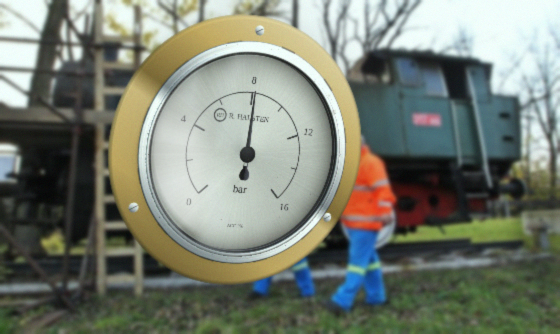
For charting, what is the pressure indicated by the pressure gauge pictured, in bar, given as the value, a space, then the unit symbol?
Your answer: 8 bar
